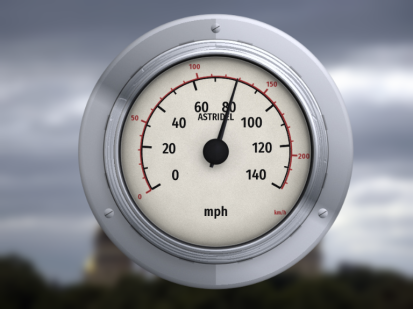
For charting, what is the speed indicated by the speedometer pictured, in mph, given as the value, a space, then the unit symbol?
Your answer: 80 mph
